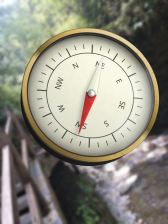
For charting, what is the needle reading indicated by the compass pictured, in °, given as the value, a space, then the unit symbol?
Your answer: 225 °
